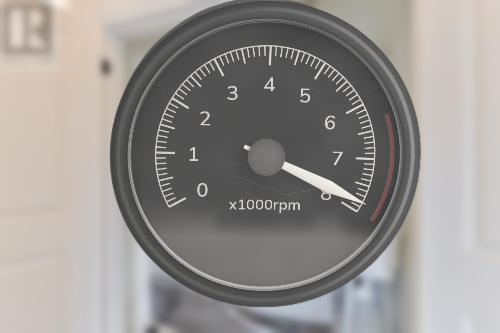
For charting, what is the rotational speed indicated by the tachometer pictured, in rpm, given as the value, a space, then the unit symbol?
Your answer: 7800 rpm
